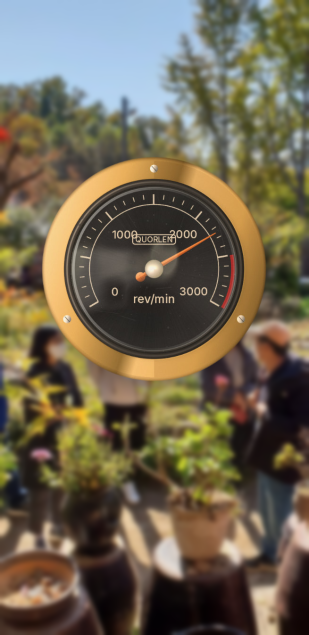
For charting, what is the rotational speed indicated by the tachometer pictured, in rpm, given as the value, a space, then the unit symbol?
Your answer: 2250 rpm
